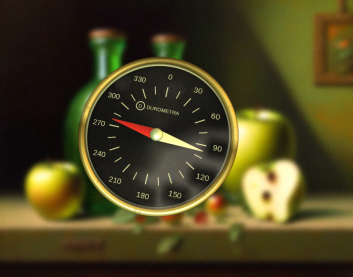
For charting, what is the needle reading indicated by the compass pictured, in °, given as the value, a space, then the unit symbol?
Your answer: 277.5 °
